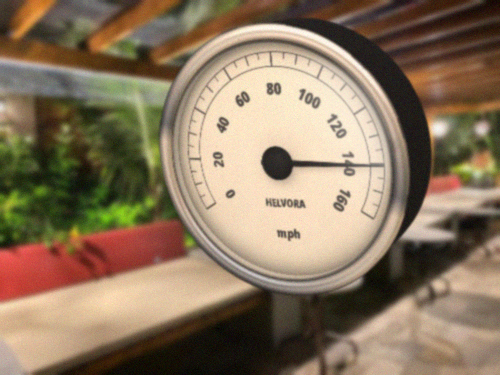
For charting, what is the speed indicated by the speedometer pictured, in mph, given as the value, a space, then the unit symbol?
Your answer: 140 mph
